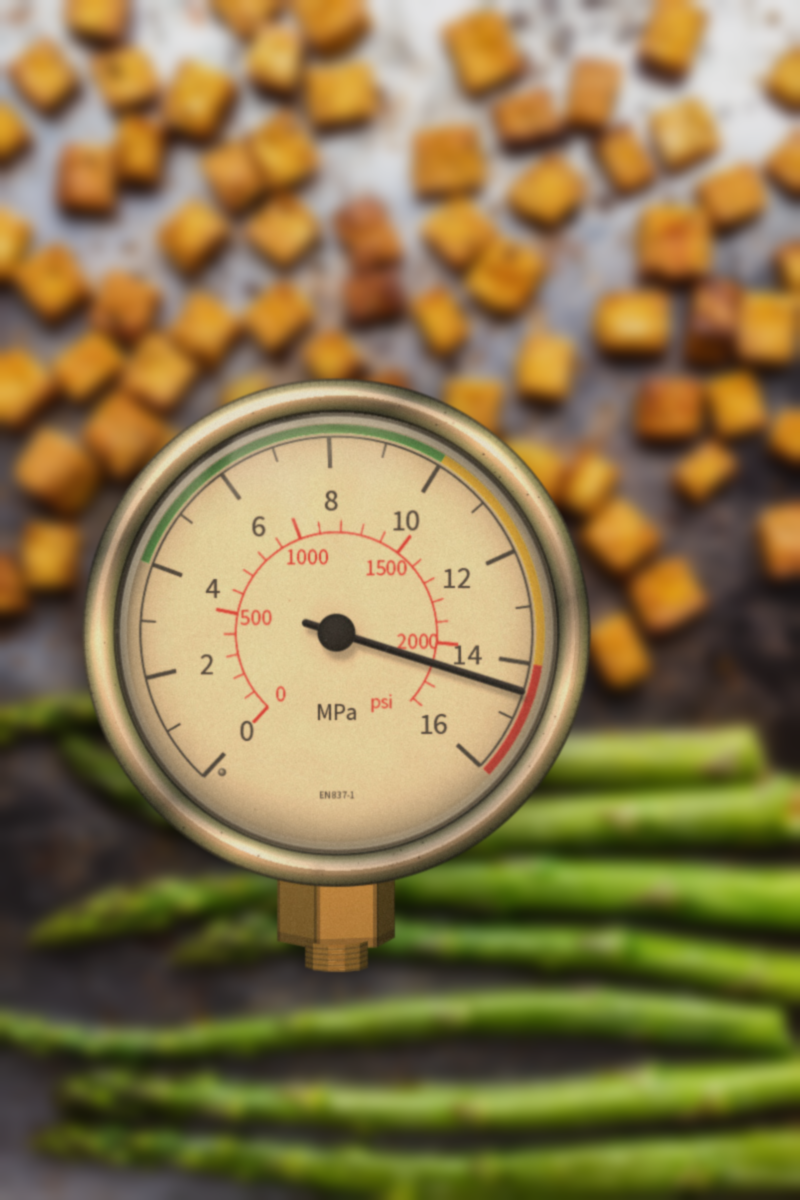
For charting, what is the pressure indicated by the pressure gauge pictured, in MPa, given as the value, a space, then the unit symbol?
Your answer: 14.5 MPa
